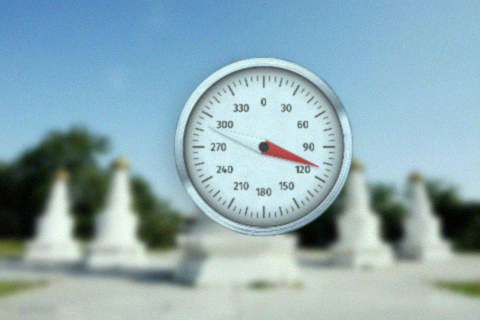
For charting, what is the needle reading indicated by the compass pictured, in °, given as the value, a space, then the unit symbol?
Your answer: 110 °
